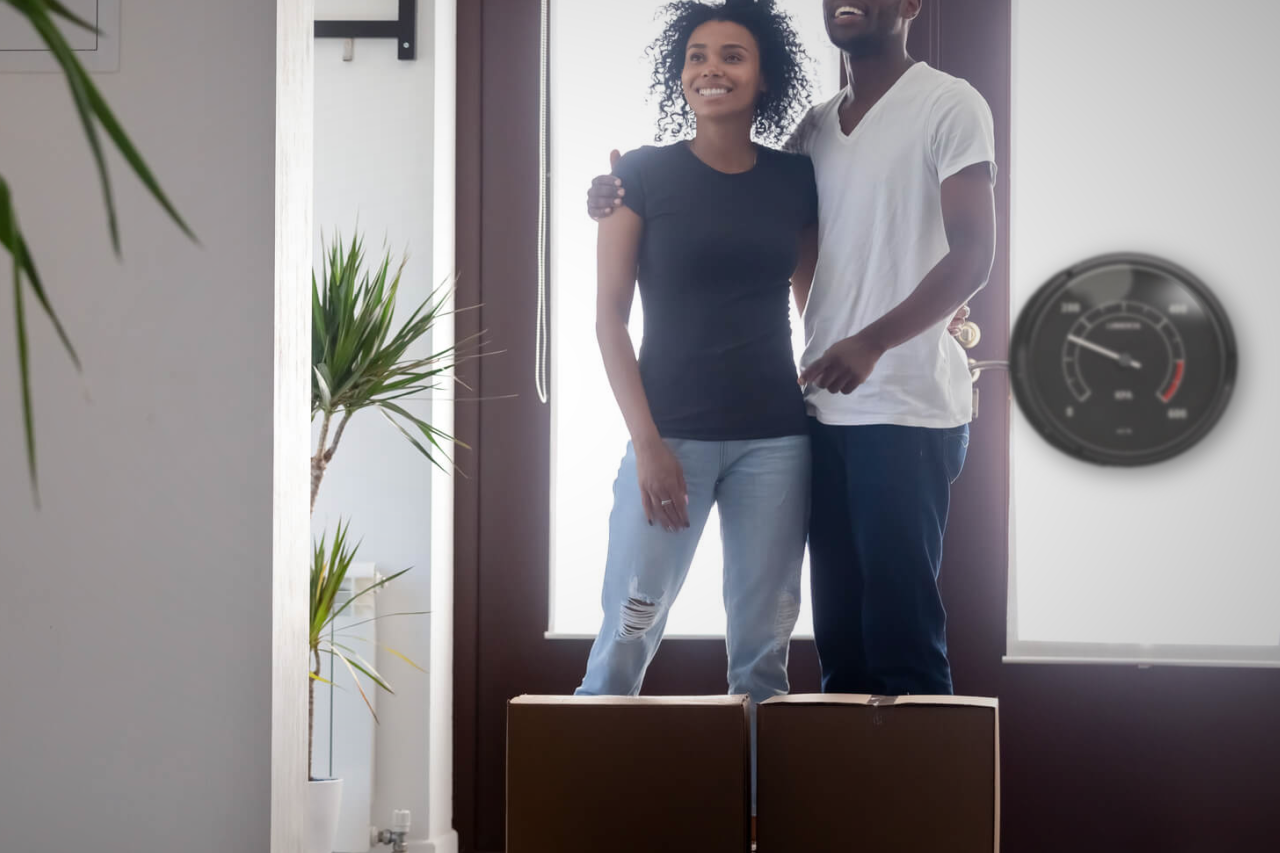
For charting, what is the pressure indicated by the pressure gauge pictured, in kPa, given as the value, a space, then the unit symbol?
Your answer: 150 kPa
